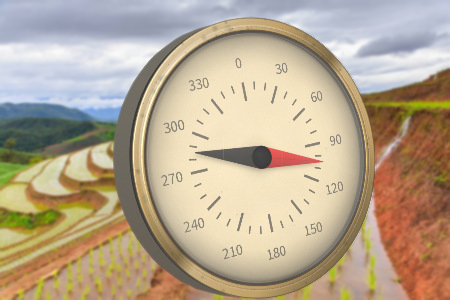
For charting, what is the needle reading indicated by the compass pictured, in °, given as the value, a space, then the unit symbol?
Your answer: 105 °
